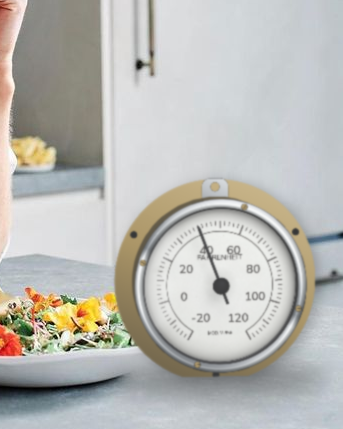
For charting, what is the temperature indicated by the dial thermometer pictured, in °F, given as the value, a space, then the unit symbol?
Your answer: 40 °F
